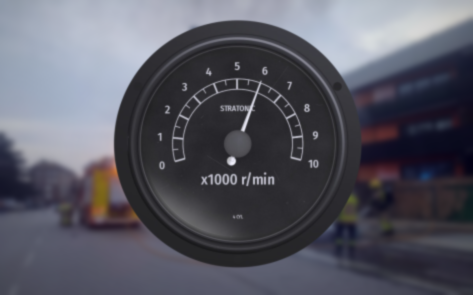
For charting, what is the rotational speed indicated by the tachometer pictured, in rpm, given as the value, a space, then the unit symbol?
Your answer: 6000 rpm
